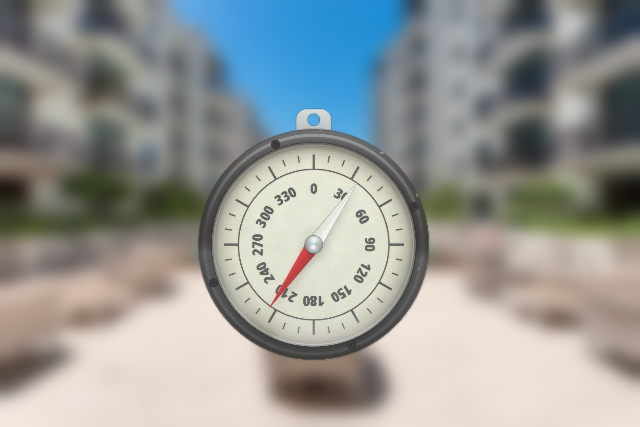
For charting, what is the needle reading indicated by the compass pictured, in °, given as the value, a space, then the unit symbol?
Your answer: 215 °
